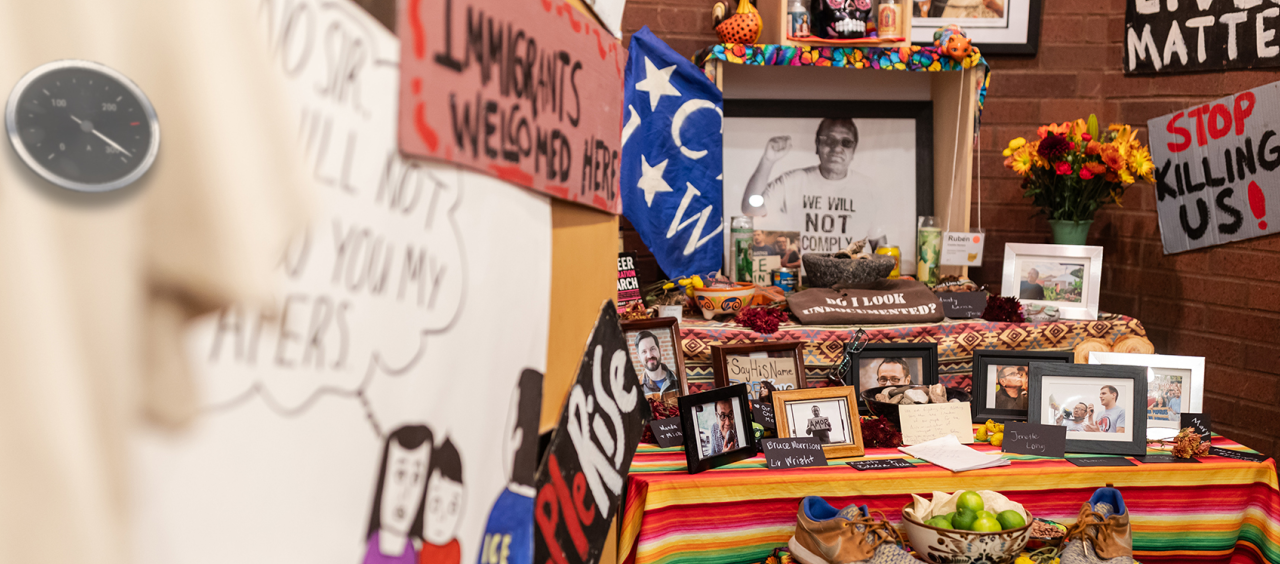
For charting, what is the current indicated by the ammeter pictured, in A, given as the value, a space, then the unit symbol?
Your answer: 290 A
